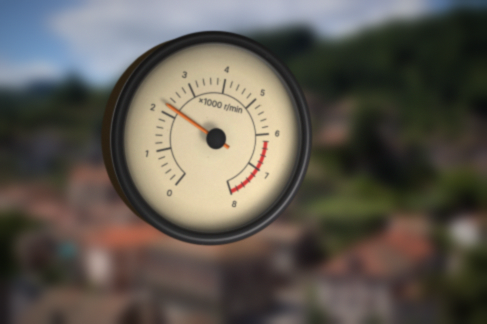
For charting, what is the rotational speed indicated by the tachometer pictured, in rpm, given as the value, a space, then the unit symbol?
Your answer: 2200 rpm
